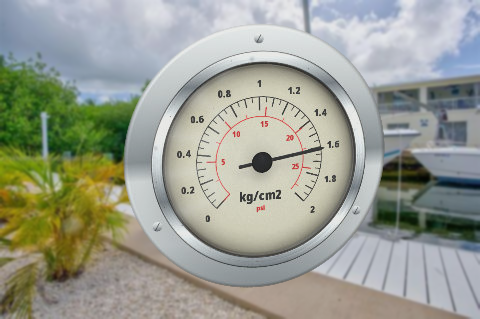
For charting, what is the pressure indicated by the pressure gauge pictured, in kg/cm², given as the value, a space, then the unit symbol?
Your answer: 1.6 kg/cm²
